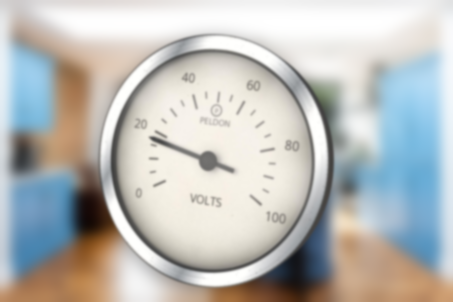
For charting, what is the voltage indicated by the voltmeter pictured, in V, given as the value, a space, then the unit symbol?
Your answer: 17.5 V
